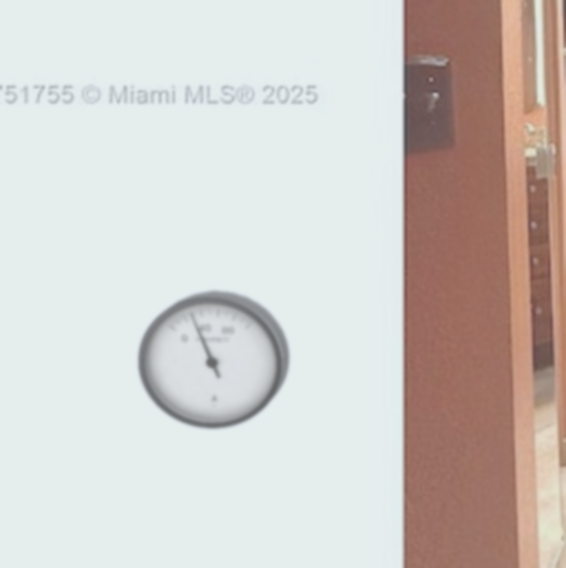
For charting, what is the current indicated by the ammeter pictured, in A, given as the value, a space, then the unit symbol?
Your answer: 30 A
